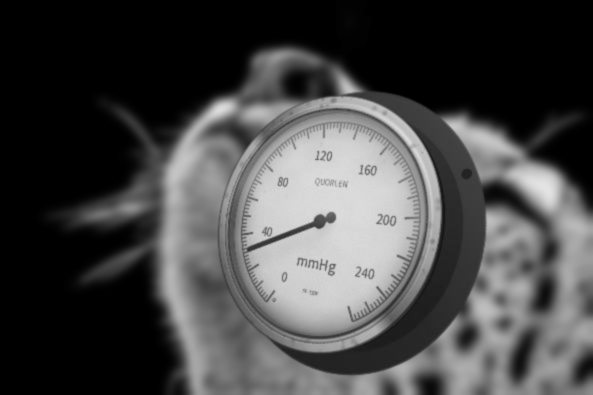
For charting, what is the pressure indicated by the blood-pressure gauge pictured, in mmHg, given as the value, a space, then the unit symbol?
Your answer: 30 mmHg
